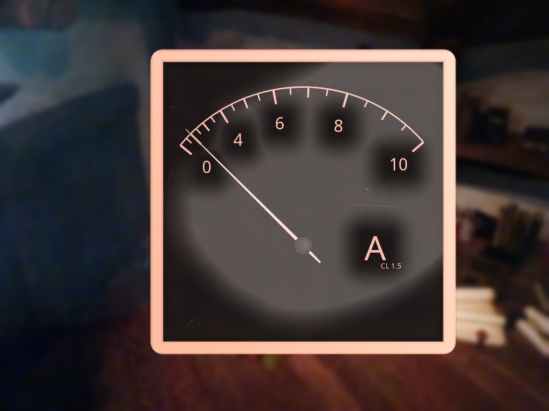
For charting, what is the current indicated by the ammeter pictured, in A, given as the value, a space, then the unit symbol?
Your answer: 2 A
